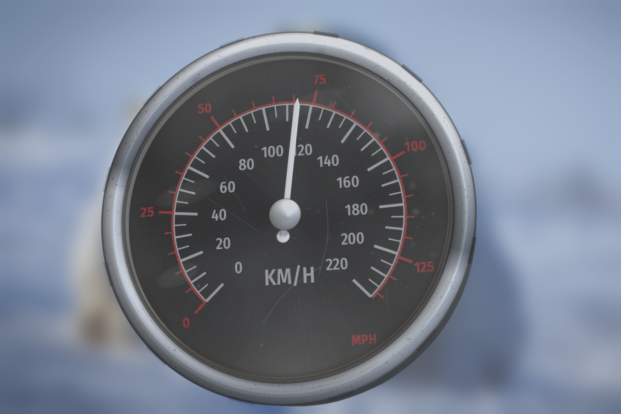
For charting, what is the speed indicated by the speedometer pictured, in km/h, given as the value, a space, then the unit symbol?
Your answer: 115 km/h
